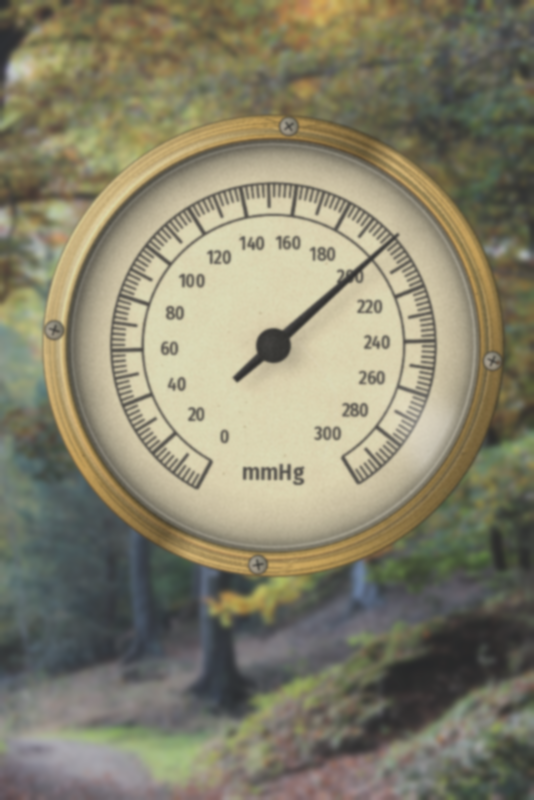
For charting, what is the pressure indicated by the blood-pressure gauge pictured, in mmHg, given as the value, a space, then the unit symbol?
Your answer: 200 mmHg
